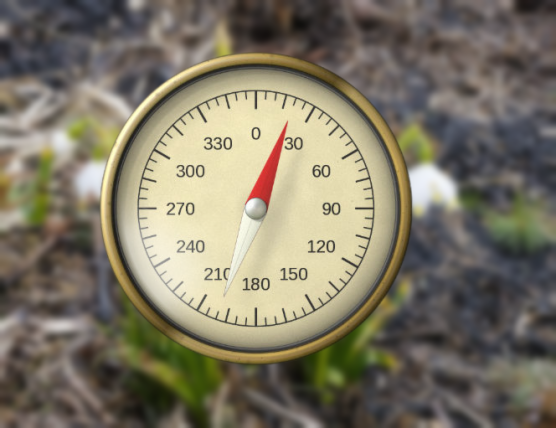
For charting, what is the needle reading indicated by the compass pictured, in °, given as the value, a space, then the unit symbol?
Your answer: 20 °
